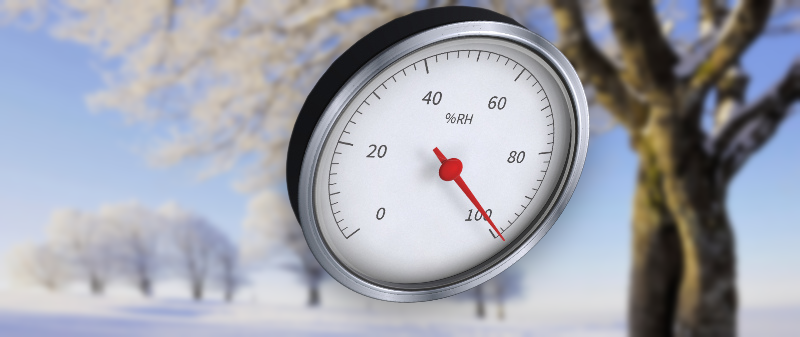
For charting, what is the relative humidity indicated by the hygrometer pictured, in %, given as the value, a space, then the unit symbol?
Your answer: 99 %
